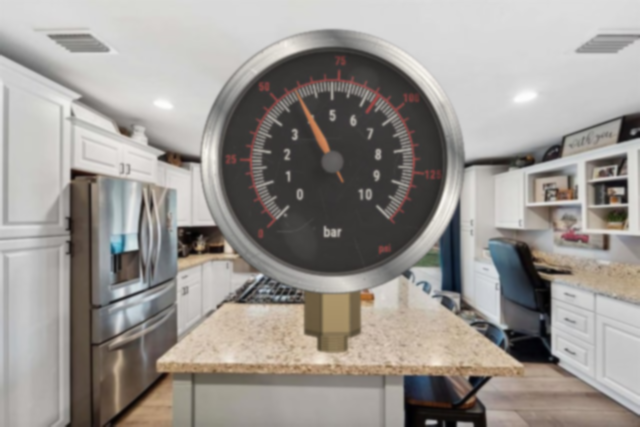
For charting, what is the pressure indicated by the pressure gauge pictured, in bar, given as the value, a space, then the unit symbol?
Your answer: 4 bar
